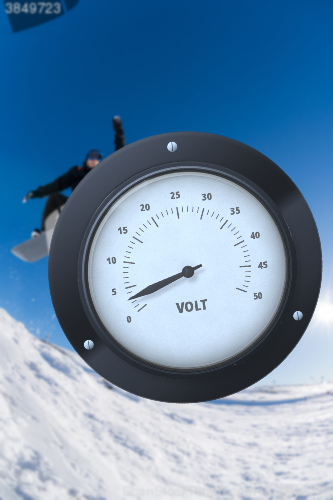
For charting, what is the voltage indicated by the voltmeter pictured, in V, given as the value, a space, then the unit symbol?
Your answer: 3 V
